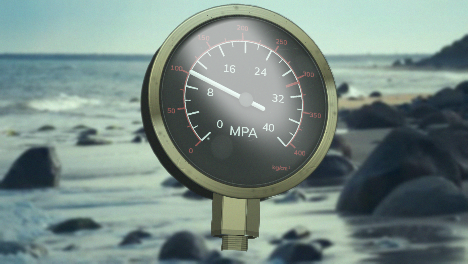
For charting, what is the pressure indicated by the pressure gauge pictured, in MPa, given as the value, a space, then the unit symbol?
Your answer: 10 MPa
